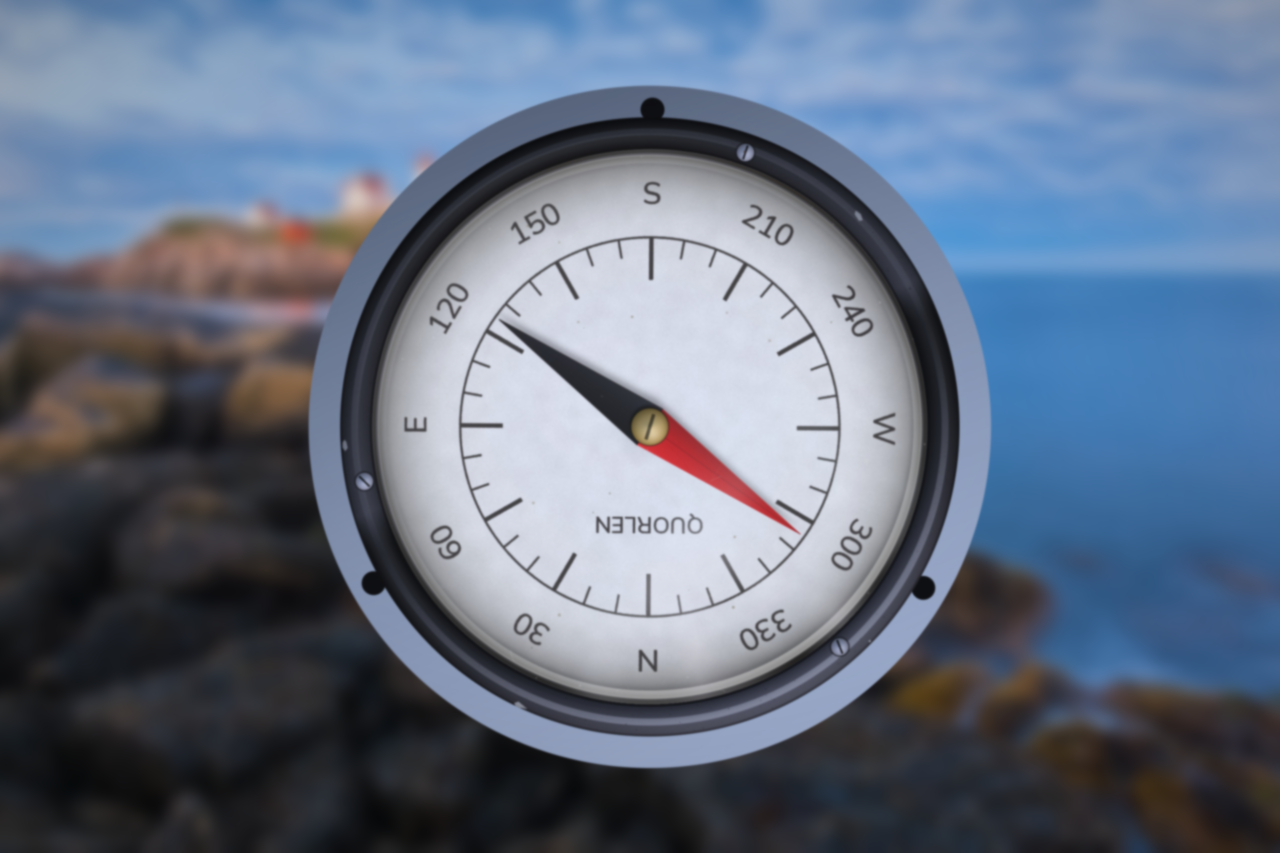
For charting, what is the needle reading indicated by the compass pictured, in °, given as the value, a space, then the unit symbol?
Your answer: 305 °
